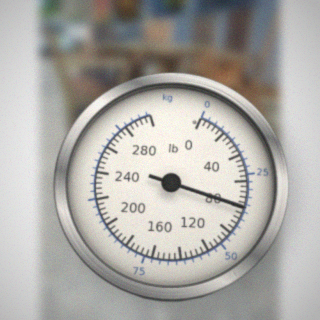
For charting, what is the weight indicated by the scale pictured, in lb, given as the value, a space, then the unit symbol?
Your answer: 80 lb
